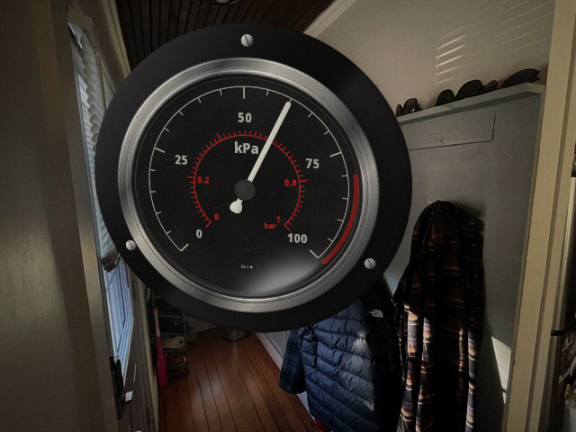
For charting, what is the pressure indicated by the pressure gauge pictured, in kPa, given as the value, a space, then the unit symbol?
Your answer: 60 kPa
